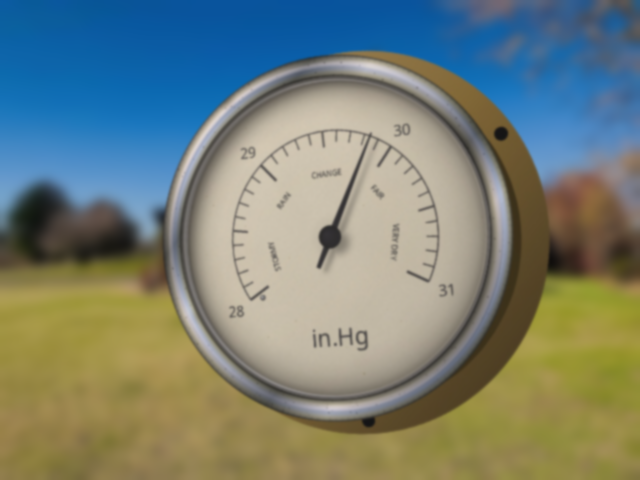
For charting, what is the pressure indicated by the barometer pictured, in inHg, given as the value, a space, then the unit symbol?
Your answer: 29.85 inHg
